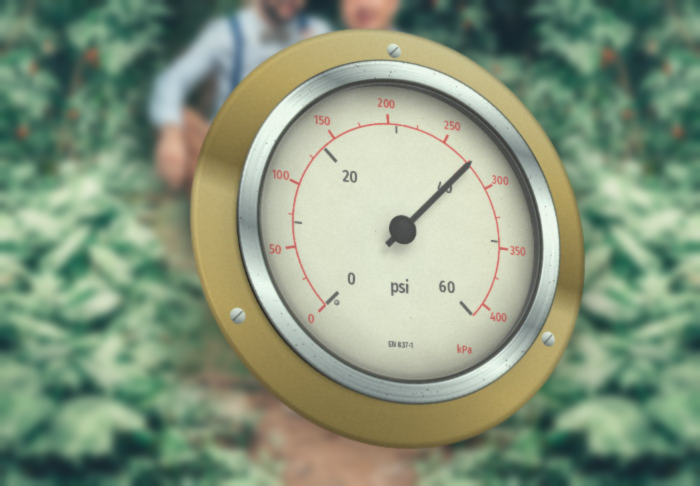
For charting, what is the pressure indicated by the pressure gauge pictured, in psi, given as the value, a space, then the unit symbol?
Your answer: 40 psi
